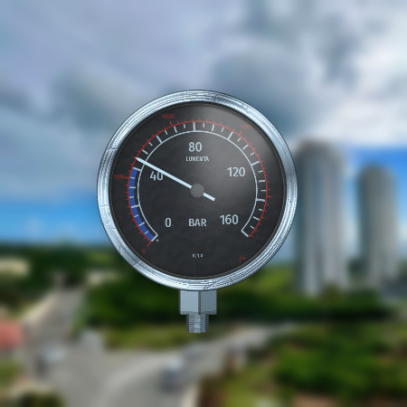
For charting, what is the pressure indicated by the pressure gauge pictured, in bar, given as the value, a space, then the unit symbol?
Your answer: 45 bar
